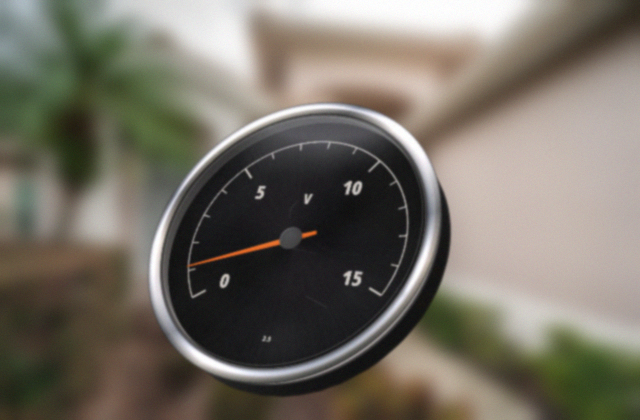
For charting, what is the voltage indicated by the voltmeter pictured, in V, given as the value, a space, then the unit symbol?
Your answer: 1 V
